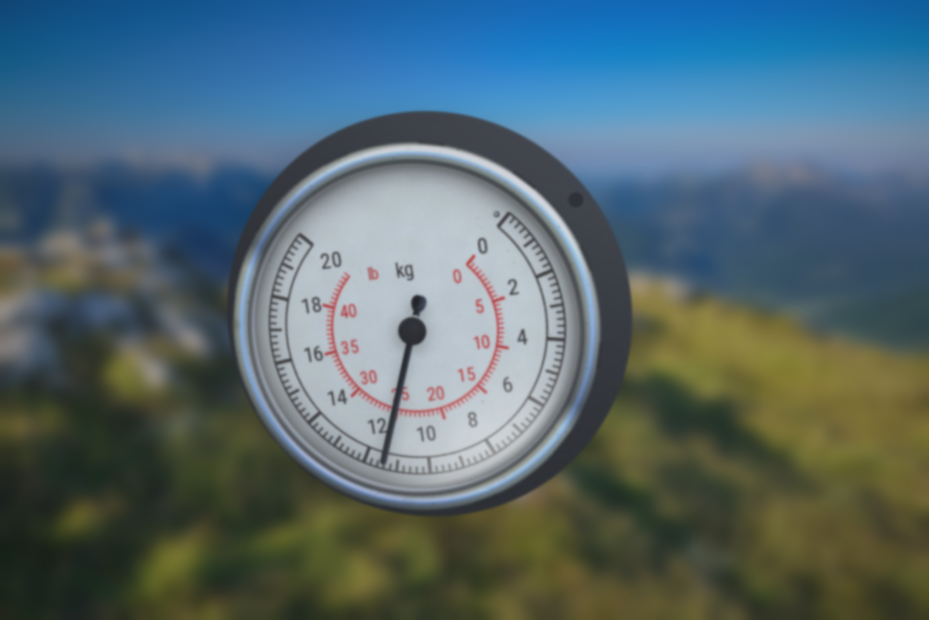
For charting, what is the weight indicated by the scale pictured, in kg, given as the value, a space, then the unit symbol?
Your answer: 11.4 kg
